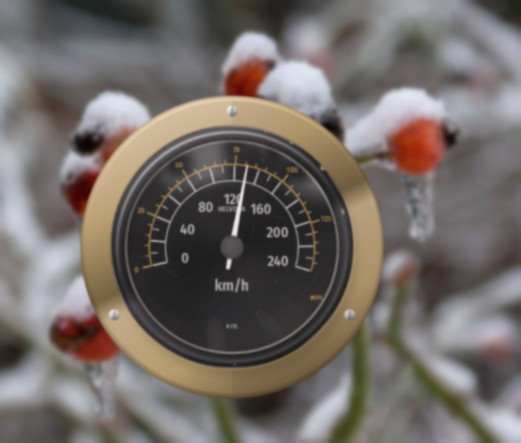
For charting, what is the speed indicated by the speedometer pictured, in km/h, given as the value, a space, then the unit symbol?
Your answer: 130 km/h
